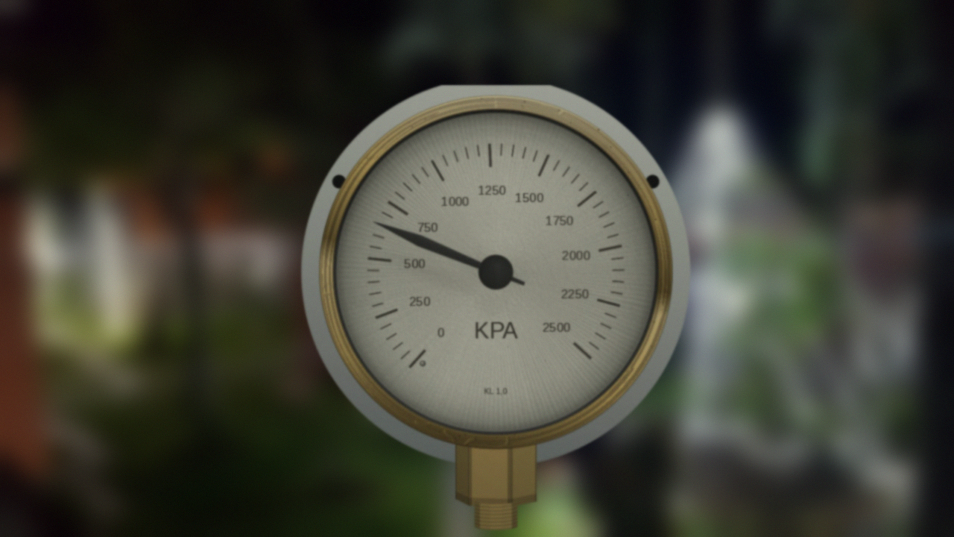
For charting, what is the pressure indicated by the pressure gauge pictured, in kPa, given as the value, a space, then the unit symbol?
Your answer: 650 kPa
